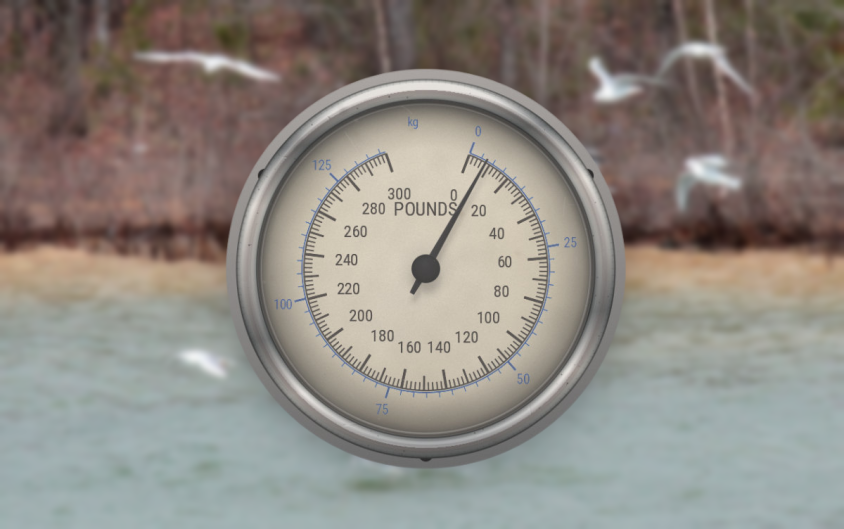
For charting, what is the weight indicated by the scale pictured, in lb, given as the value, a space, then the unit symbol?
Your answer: 8 lb
